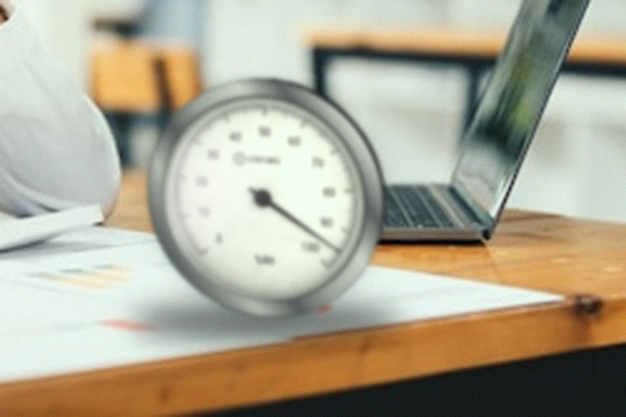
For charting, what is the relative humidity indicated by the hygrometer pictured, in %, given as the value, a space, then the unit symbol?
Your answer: 95 %
